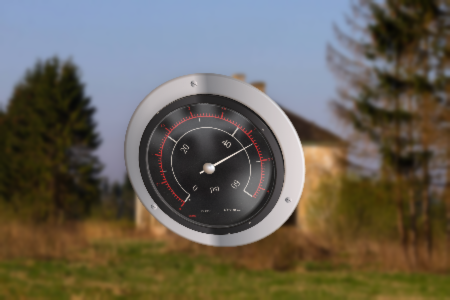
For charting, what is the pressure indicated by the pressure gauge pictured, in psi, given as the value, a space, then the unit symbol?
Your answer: 45 psi
